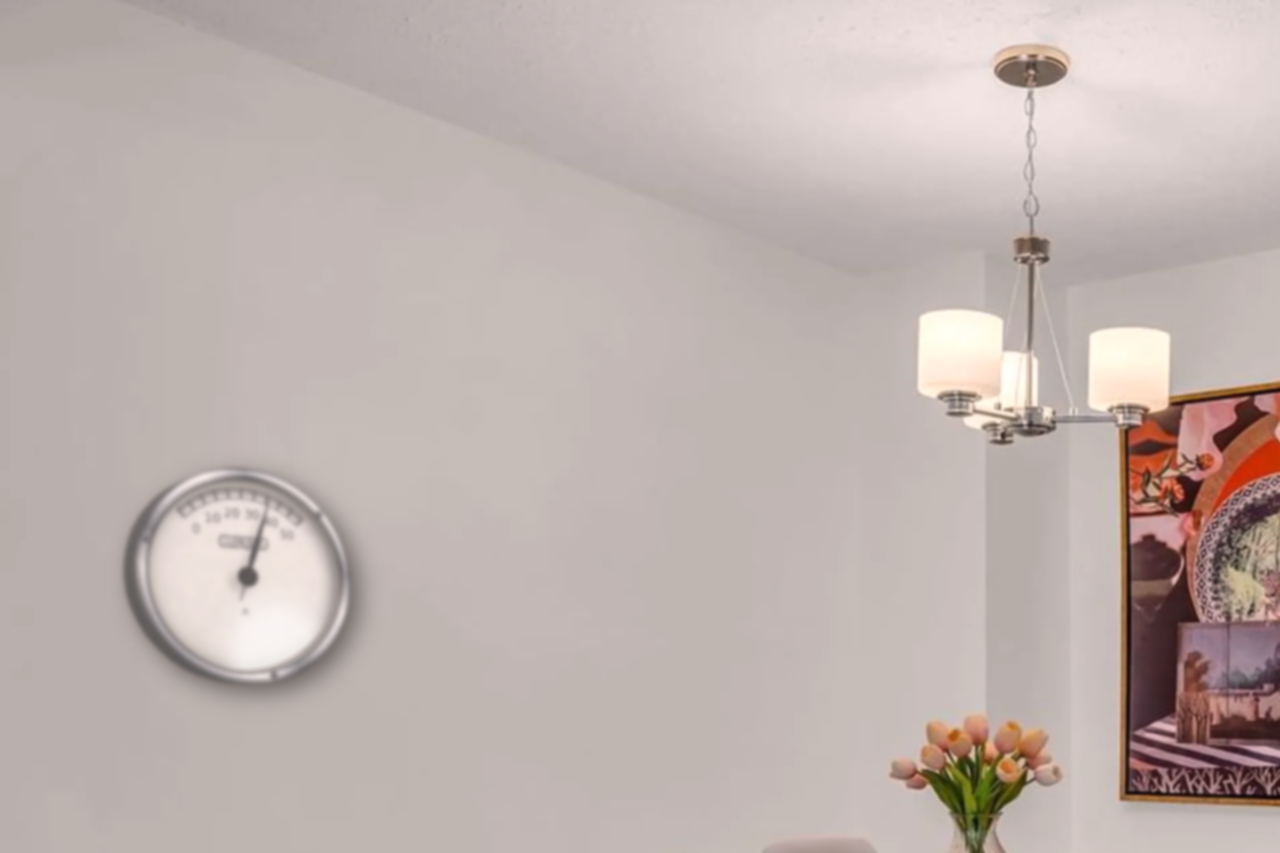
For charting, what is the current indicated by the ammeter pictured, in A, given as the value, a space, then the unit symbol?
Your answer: 35 A
